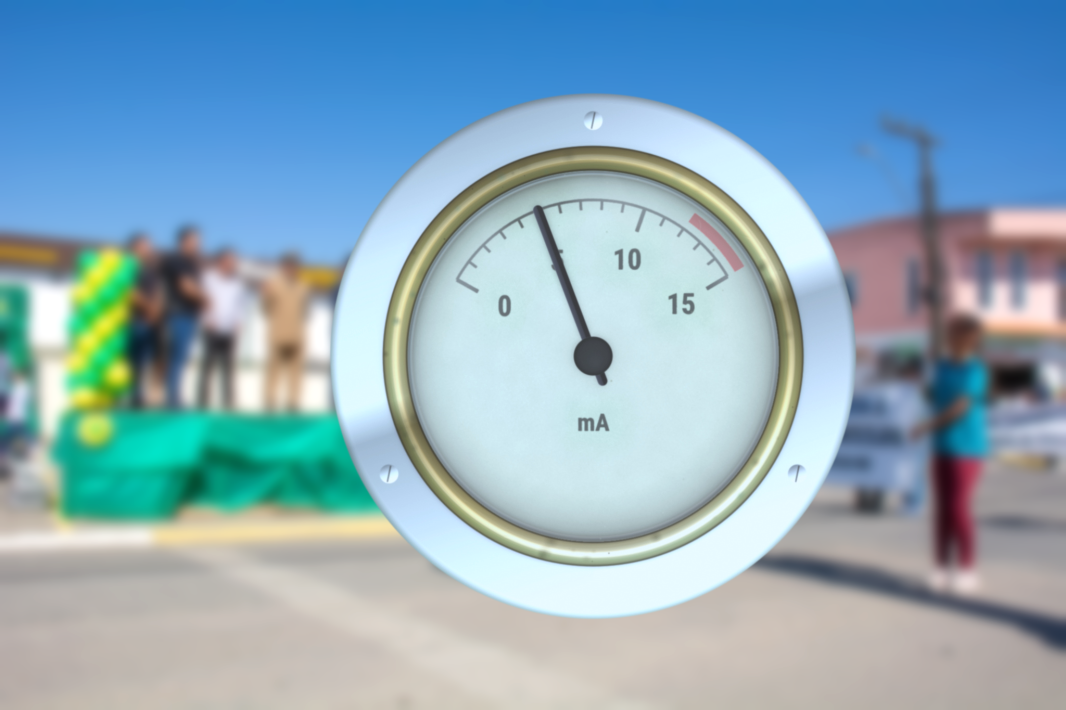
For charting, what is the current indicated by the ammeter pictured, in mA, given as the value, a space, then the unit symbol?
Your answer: 5 mA
